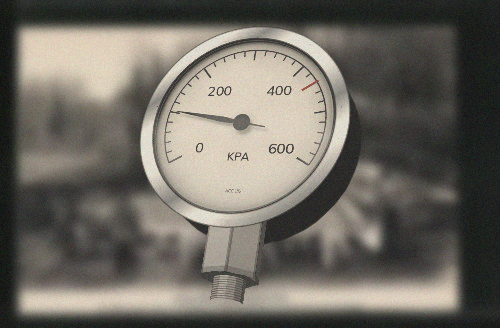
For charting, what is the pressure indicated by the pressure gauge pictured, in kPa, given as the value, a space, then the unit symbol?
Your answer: 100 kPa
